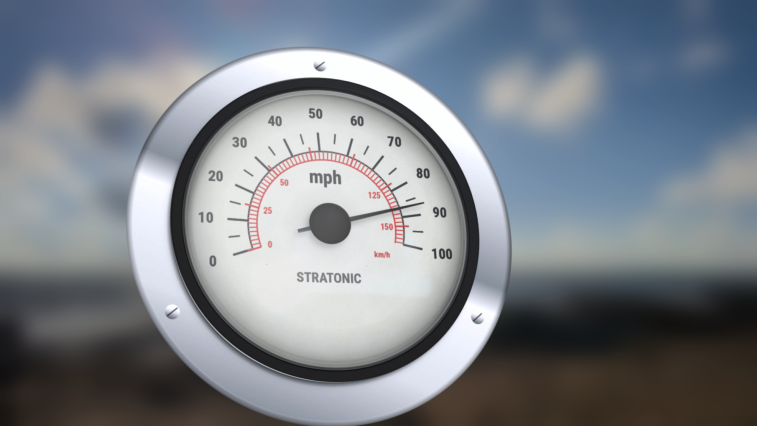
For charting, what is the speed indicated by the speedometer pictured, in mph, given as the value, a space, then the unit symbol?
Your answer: 87.5 mph
